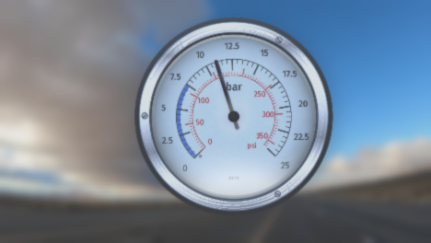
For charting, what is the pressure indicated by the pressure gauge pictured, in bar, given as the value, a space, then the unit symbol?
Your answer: 11 bar
